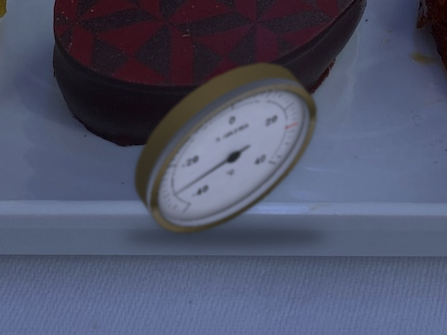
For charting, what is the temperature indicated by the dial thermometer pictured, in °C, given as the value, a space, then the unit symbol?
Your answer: -30 °C
